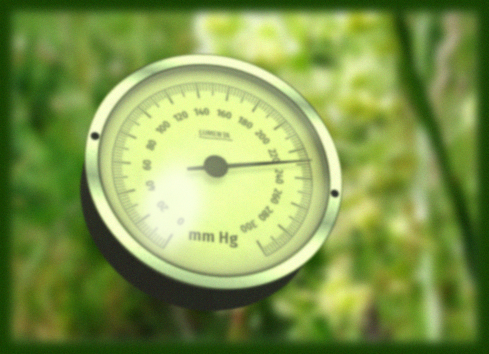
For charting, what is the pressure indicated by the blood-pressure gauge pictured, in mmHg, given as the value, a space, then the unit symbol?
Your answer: 230 mmHg
